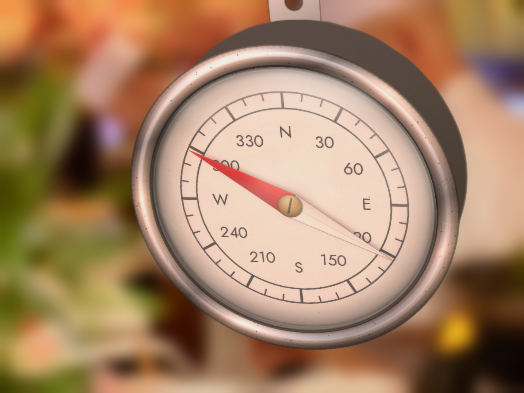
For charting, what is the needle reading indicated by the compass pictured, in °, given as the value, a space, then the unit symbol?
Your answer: 300 °
